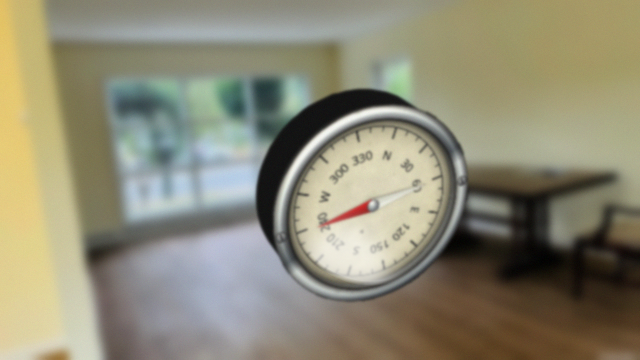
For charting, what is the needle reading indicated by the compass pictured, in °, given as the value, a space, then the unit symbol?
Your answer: 240 °
